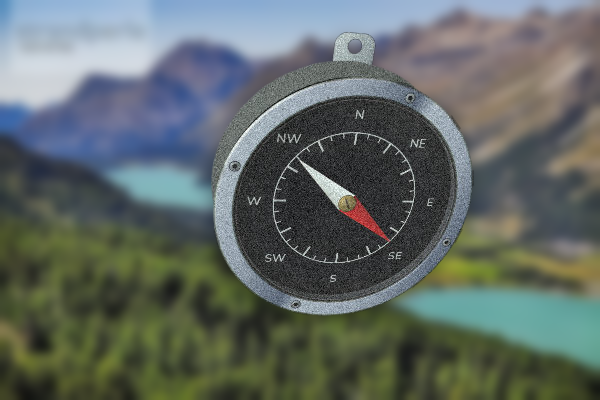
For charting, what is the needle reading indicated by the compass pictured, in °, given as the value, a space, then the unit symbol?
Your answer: 130 °
